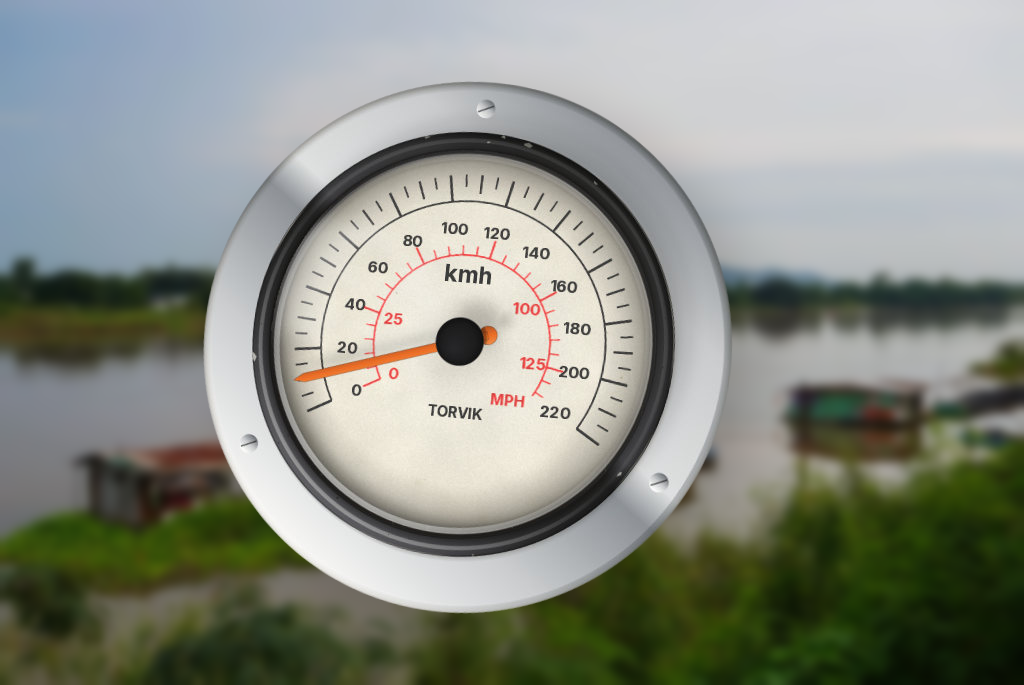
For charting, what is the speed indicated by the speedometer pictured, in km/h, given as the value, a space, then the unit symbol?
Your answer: 10 km/h
